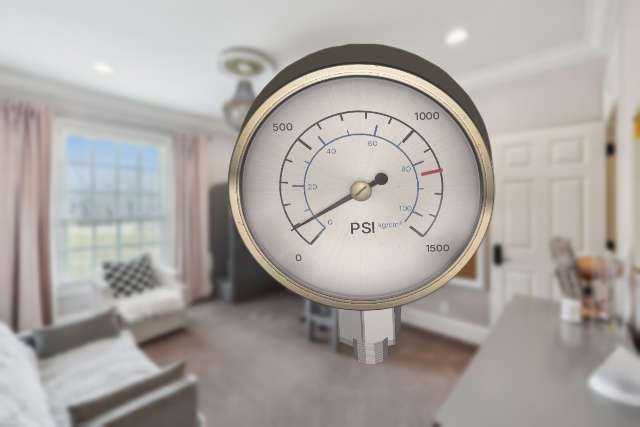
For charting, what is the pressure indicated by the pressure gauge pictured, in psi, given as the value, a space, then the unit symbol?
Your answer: 100 psi
